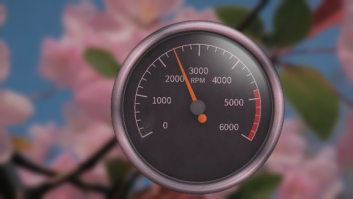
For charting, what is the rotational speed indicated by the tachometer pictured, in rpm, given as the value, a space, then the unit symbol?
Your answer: 2400 rpm
